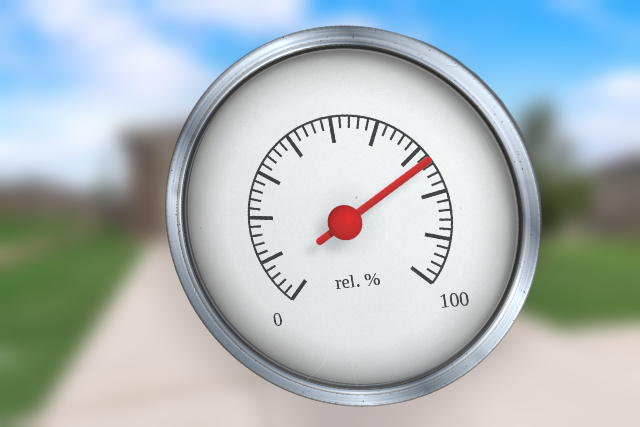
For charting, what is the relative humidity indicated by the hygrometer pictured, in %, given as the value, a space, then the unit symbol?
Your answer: 73 %
